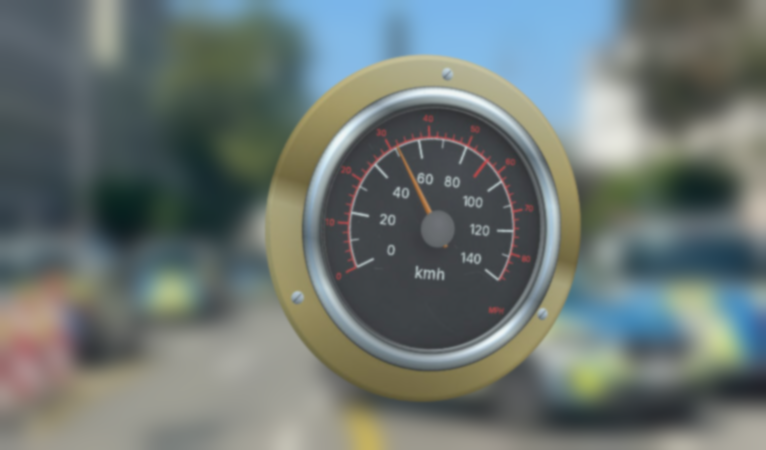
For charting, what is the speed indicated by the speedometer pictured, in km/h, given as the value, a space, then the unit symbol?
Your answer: 50 km/h
